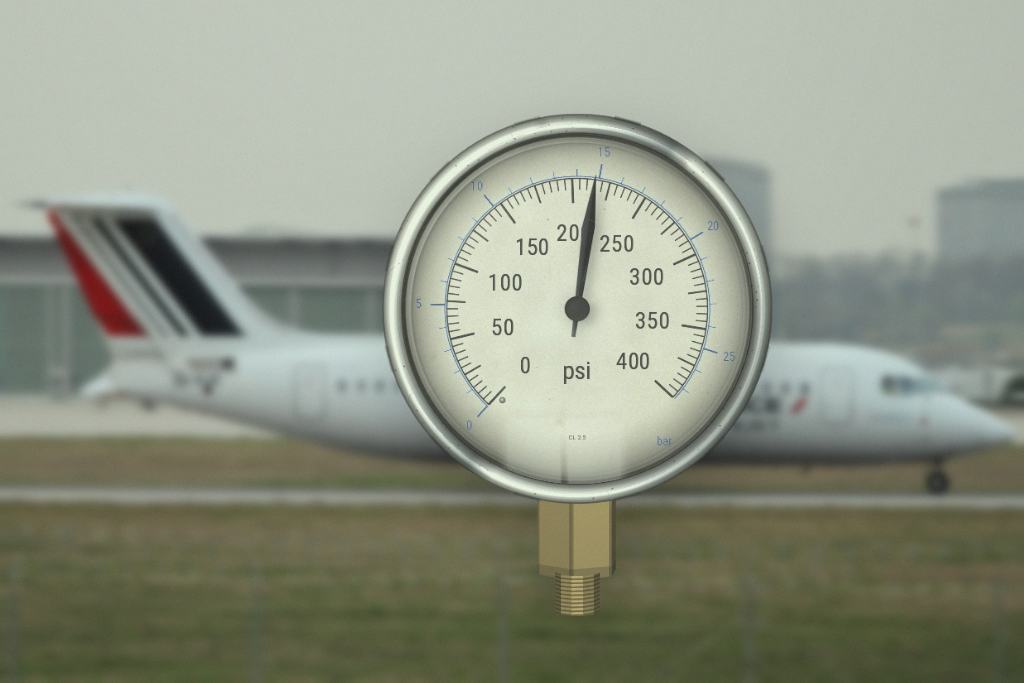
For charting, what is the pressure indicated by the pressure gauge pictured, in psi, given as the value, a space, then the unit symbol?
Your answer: 215 psi
